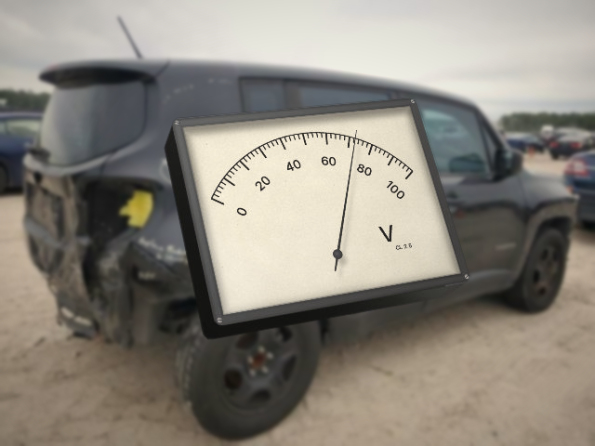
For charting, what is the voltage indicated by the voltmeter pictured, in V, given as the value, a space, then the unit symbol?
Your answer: 72 V
